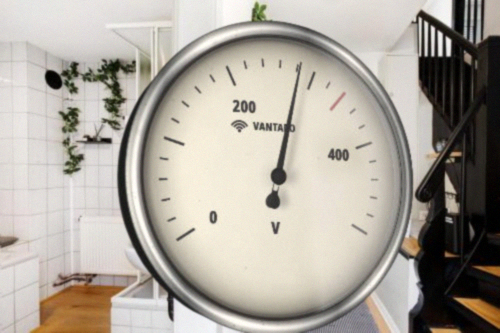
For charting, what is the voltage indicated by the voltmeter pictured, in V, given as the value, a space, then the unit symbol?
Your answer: 280 V
